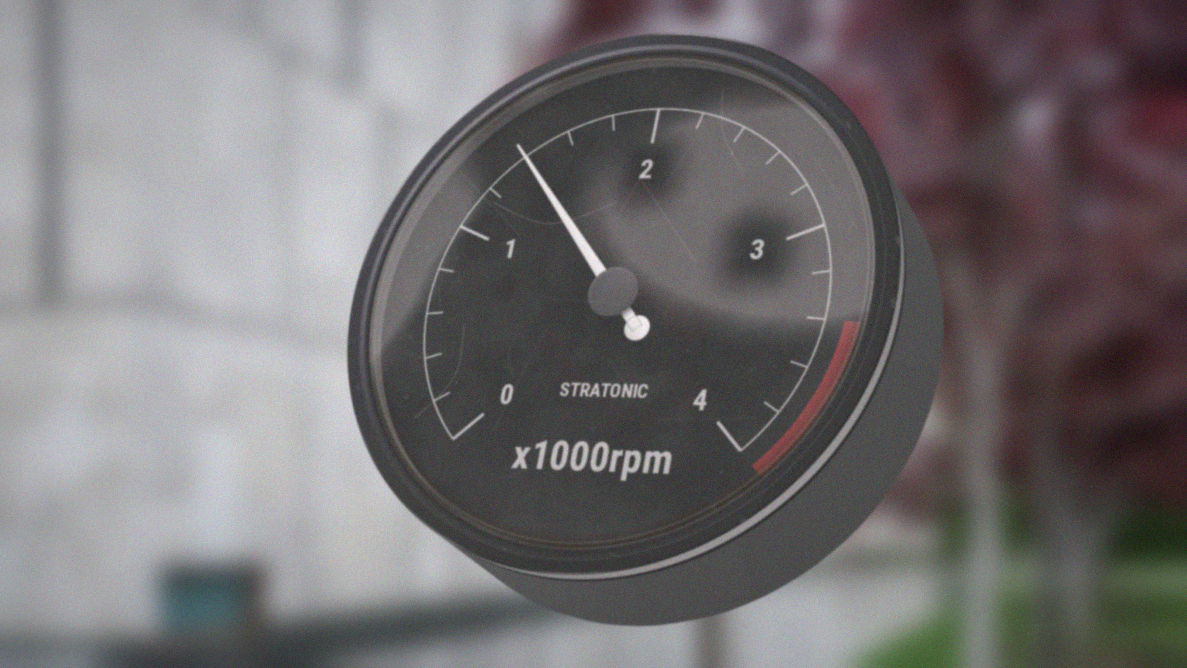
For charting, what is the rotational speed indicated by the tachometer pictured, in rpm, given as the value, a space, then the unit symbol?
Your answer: 1400 rpm
